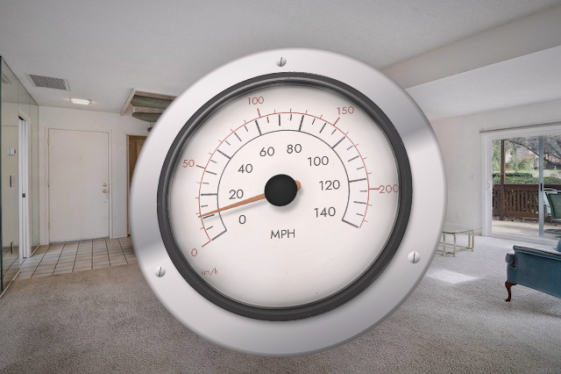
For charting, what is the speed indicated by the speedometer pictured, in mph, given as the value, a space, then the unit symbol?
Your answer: 10 mph
